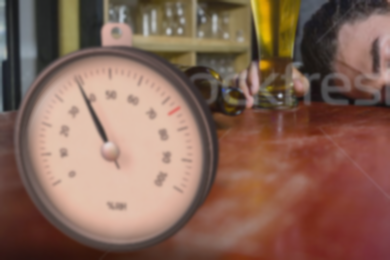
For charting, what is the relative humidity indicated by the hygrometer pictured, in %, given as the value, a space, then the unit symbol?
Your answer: 40 %
